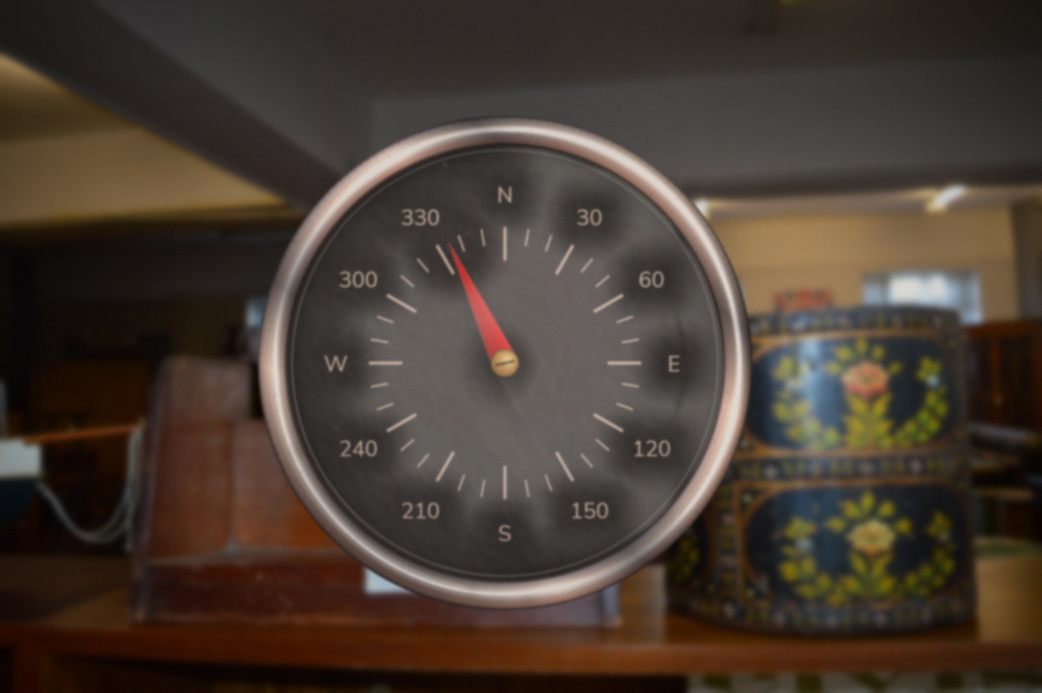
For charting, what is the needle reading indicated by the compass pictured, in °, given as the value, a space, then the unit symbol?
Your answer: 335 °
